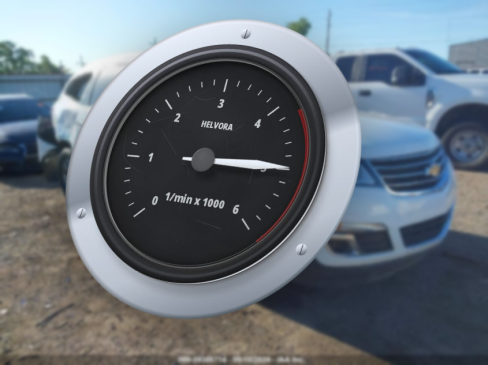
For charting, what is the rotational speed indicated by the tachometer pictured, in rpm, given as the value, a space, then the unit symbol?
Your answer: 5000 rpm
